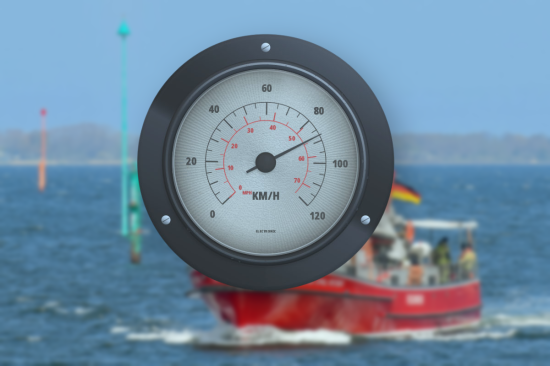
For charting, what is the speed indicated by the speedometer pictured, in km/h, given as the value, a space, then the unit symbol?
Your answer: 87.5 km/h
